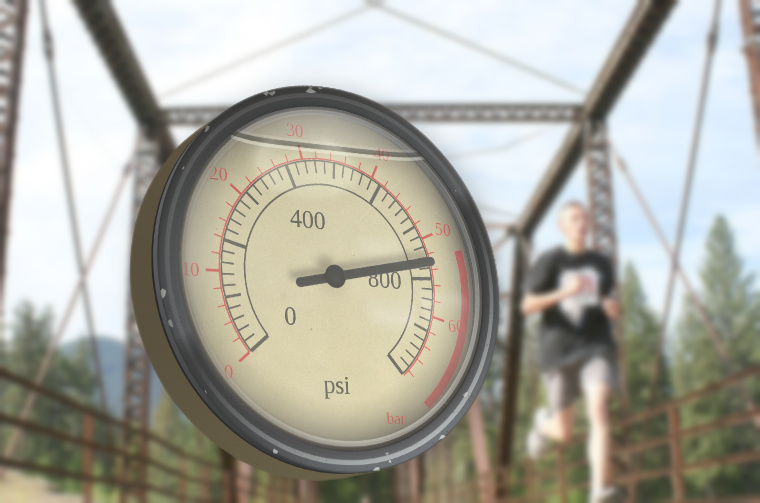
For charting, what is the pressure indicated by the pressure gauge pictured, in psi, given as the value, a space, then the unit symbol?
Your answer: 770 psi
